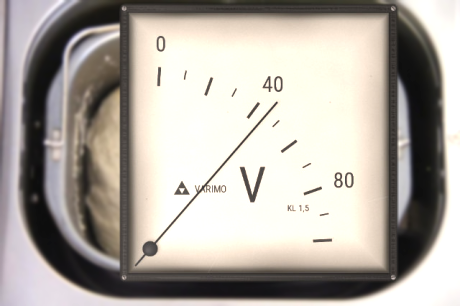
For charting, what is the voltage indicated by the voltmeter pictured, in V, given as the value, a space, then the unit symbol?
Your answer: 45 V
